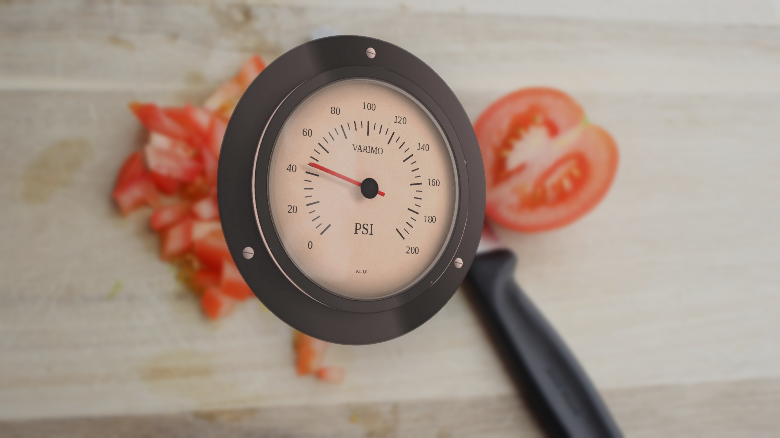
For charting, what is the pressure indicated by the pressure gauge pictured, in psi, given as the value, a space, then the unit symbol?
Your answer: 45 psi
